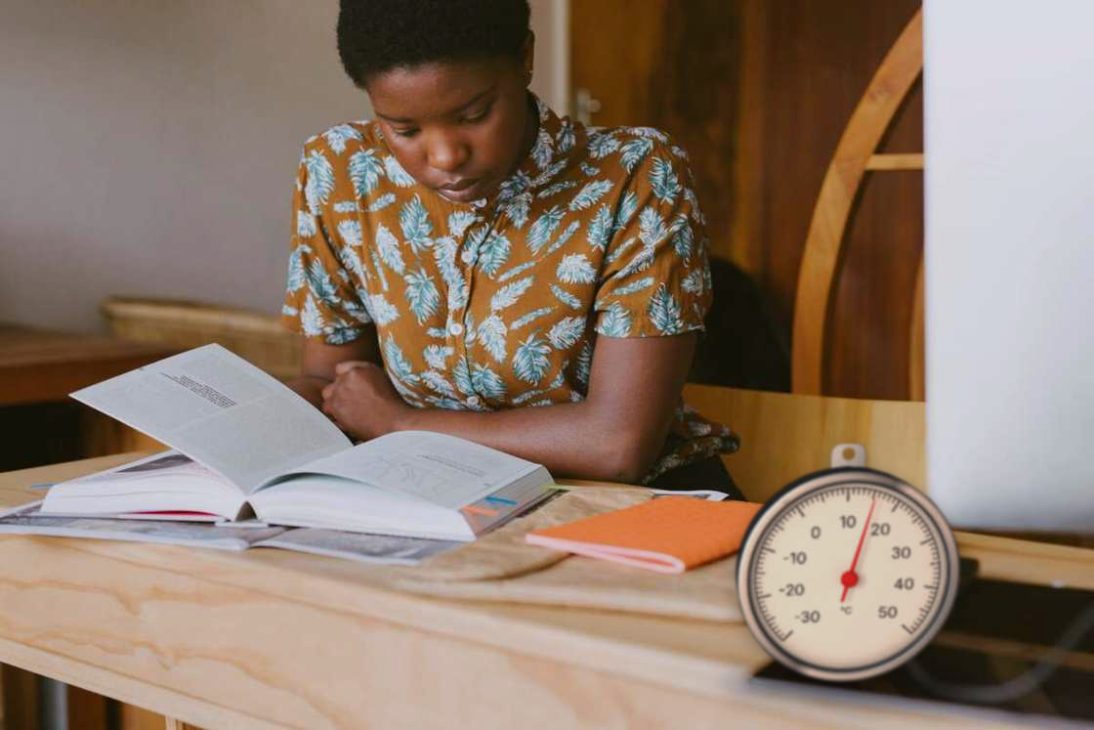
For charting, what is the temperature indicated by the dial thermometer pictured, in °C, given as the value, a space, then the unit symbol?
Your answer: 15 °C
